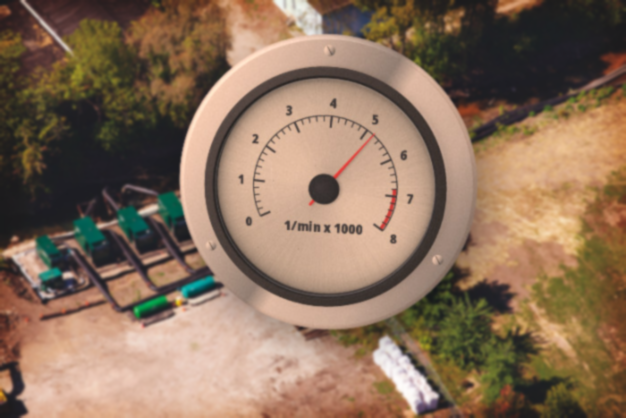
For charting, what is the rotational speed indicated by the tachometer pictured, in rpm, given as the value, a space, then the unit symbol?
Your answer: 5200 rpm
